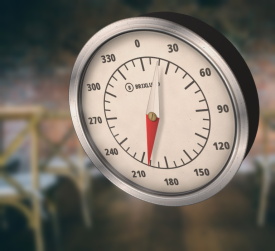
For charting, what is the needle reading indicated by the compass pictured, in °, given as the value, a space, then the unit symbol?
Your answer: 200 °
